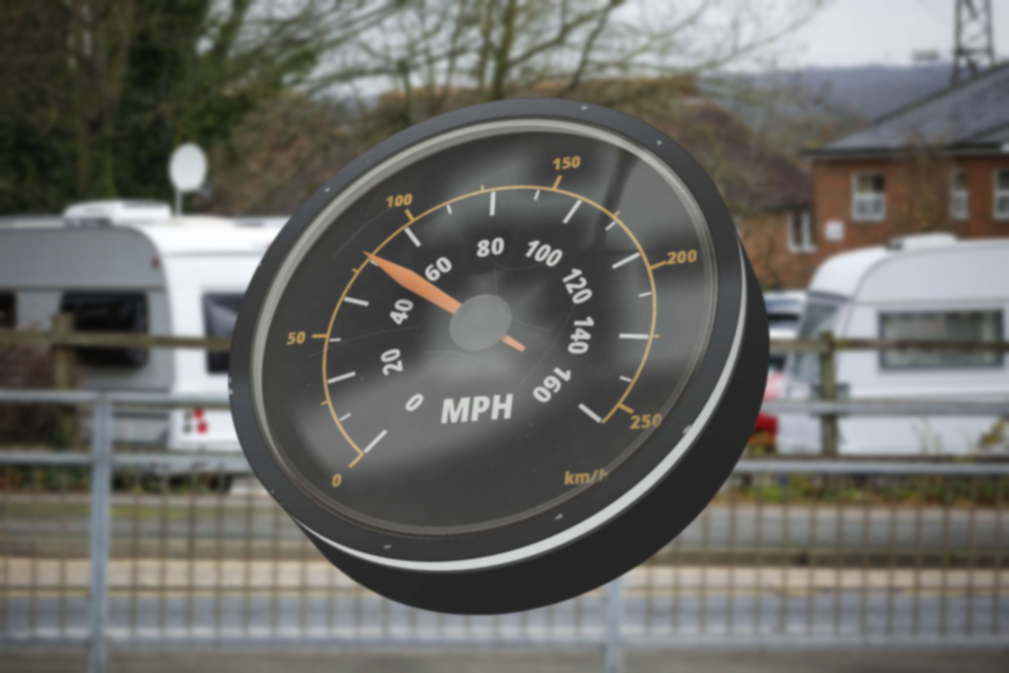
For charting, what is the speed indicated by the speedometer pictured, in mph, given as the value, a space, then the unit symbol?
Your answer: 50 mph
